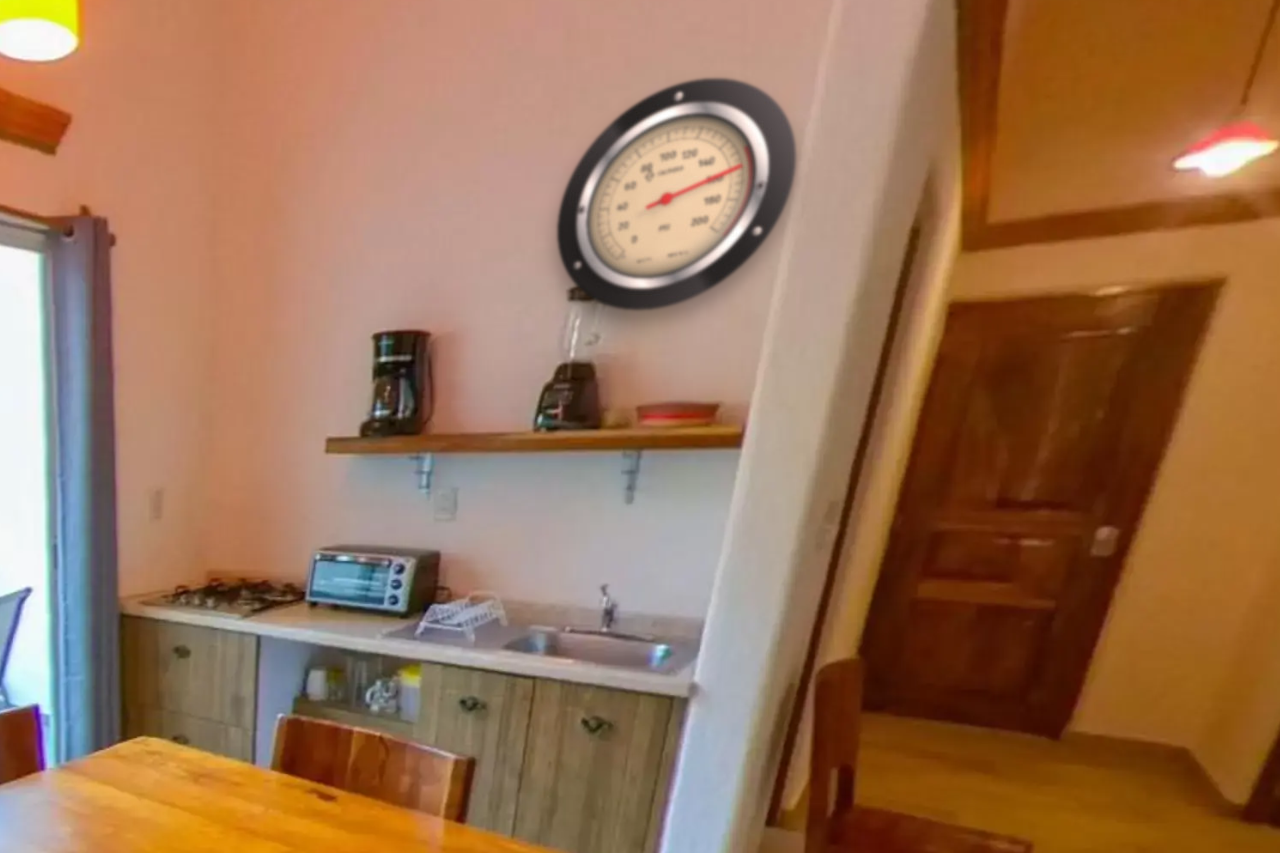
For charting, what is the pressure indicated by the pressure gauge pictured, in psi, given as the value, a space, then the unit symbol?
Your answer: 160 psi
